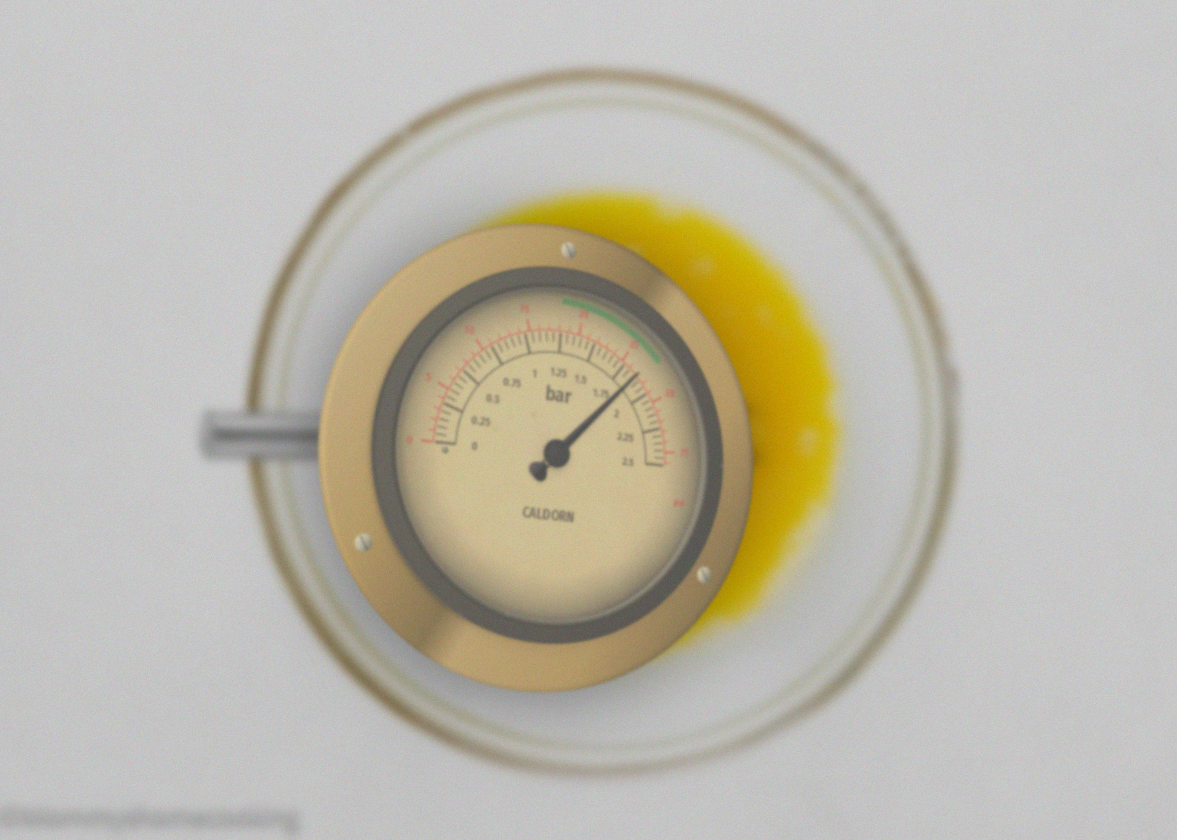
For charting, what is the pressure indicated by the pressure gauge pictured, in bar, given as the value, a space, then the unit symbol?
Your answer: 1.85 bar
